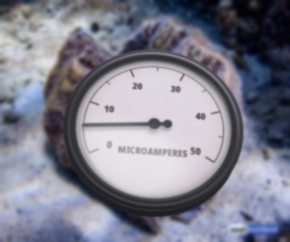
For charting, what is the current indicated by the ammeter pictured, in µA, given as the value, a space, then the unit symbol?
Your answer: 5 µA
